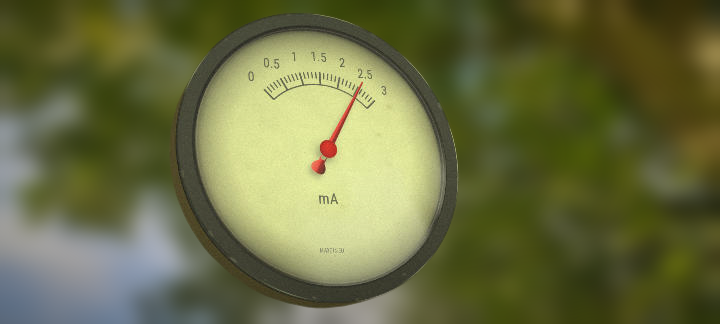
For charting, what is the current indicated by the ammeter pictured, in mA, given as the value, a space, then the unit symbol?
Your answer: 2.5 mA
